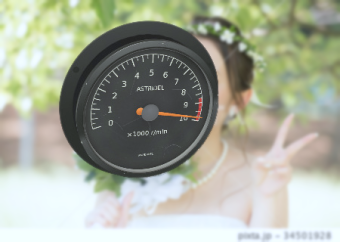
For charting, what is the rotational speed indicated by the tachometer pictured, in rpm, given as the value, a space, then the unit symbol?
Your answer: 9750 rpm
